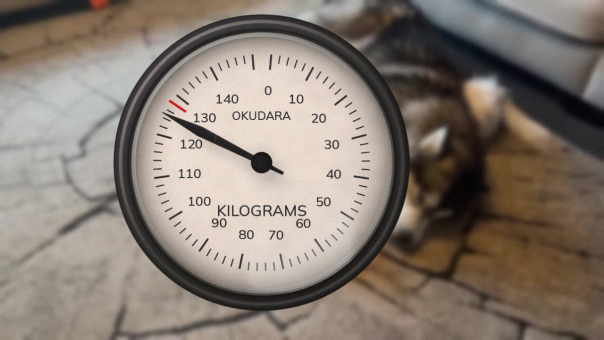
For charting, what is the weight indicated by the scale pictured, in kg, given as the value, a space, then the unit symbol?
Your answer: 125 kg
